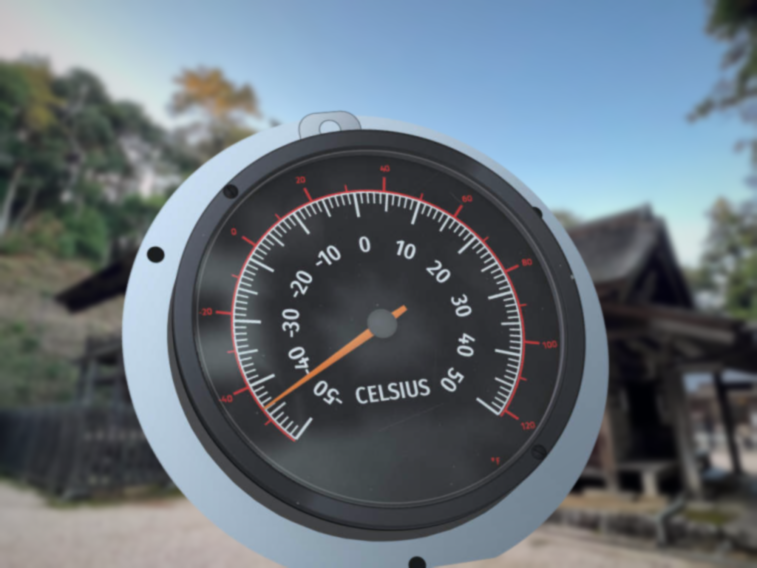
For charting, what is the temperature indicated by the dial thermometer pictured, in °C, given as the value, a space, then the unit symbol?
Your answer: -44 °C
